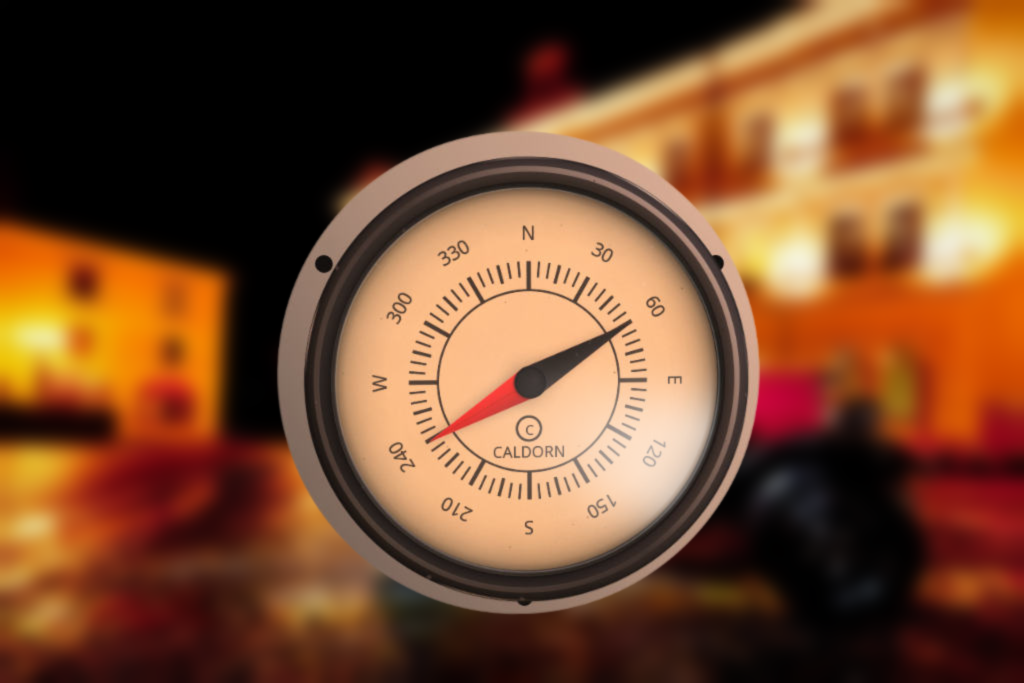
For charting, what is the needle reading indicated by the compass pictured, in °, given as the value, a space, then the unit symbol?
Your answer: 240 °
